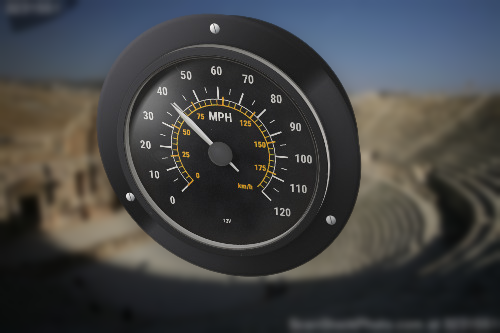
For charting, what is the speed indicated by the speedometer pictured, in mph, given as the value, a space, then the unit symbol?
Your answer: 40 mph
